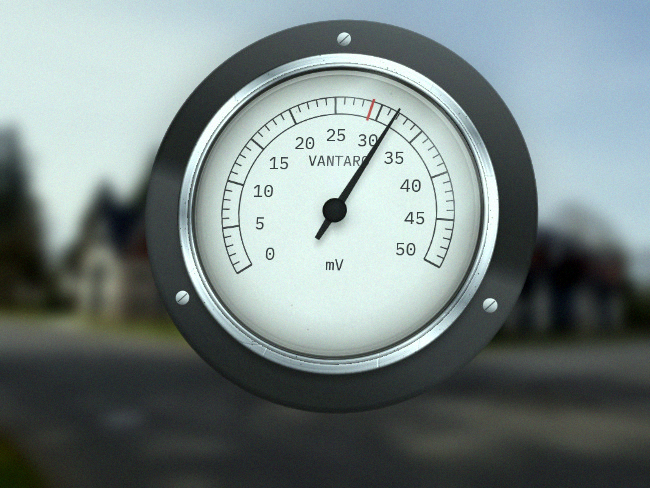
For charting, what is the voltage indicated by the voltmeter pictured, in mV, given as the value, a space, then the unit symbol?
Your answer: 32 mV
